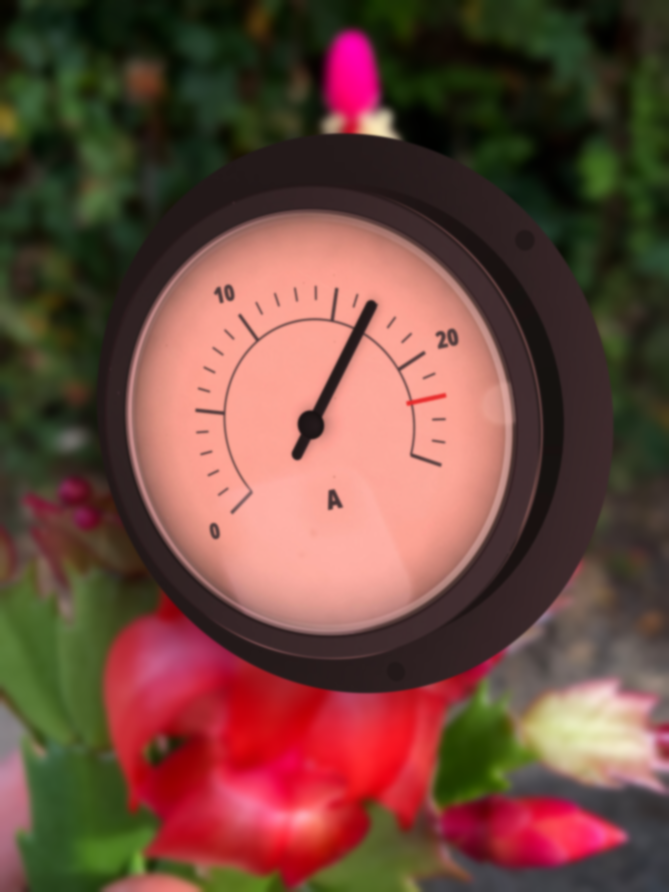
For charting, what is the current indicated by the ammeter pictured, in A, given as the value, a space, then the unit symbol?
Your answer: 17 A
